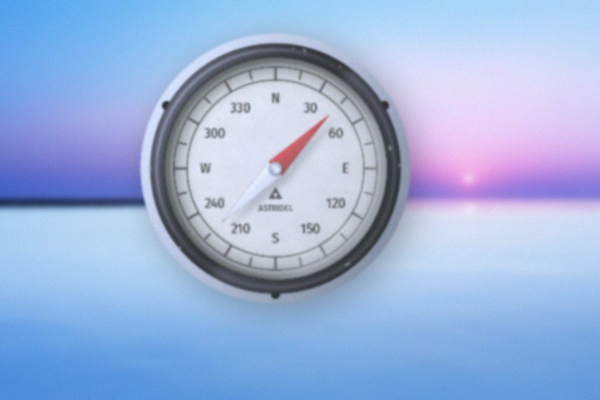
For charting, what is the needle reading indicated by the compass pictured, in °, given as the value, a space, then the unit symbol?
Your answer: 45 °
